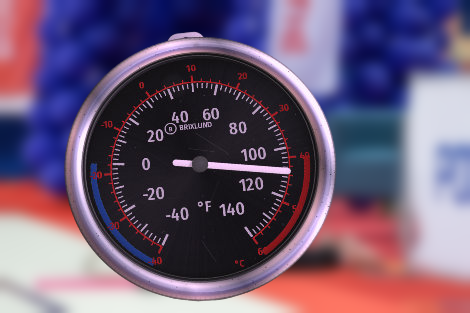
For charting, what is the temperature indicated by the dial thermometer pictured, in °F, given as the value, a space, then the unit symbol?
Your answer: 110 °F
